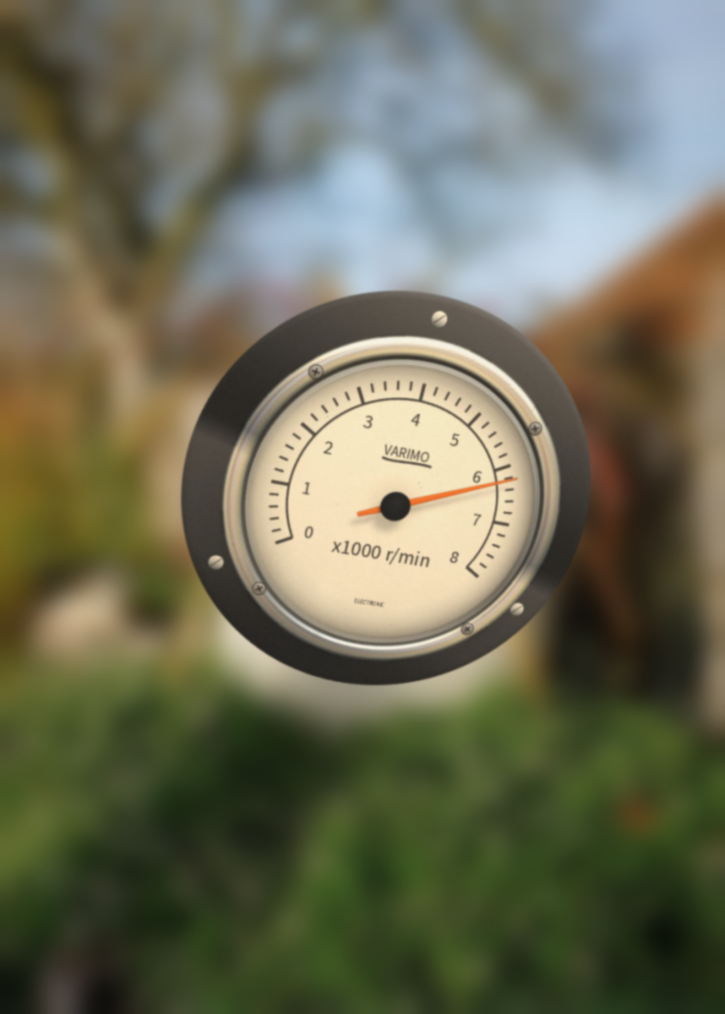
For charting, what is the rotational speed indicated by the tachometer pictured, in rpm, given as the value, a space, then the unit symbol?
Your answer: 6200 rpm
